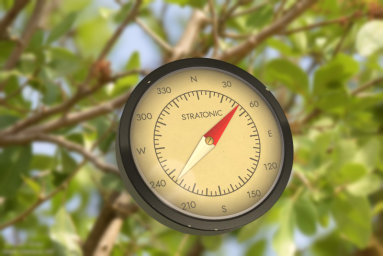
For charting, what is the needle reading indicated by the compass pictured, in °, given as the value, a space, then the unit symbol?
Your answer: 50 °
